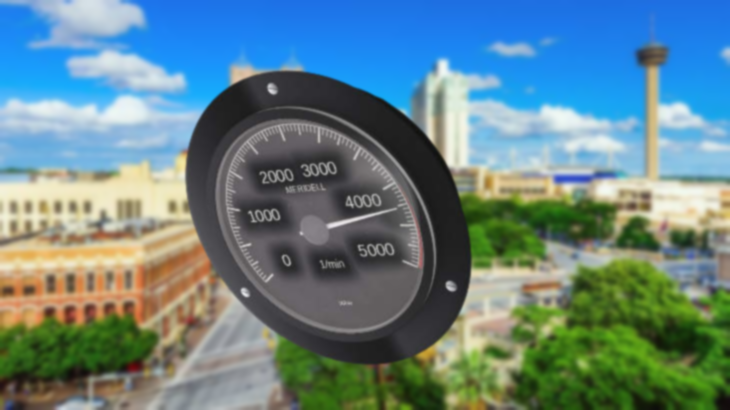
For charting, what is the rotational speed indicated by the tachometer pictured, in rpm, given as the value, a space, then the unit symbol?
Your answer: 4250 rpm
